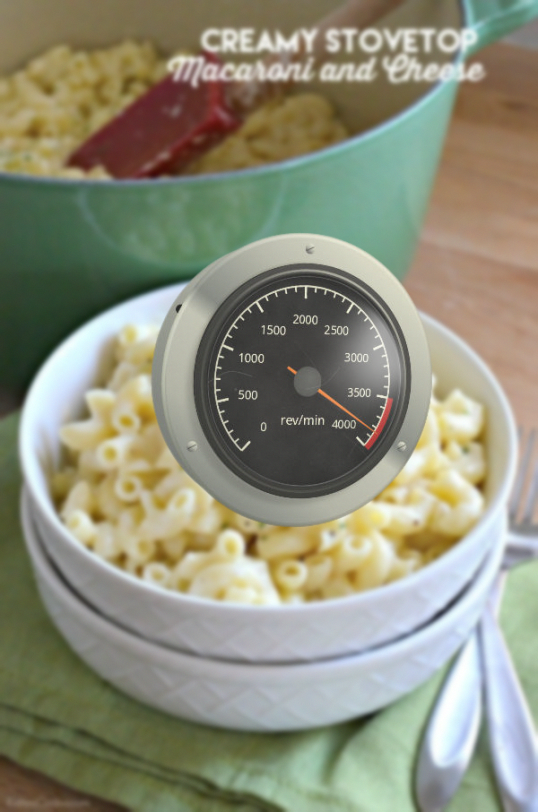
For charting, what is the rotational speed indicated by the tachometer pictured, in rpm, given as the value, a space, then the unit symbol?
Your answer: 3850 rpm
